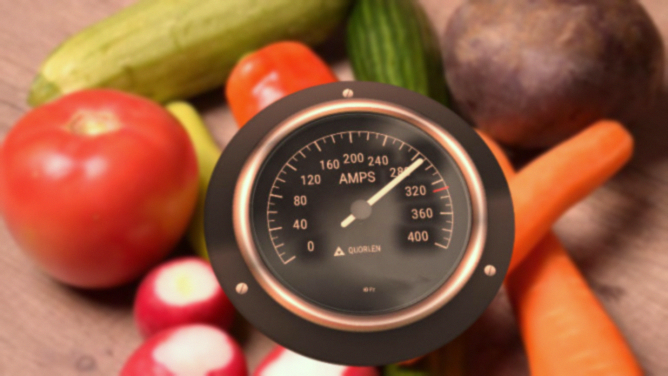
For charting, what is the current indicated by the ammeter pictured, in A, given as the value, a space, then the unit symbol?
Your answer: 290 A
